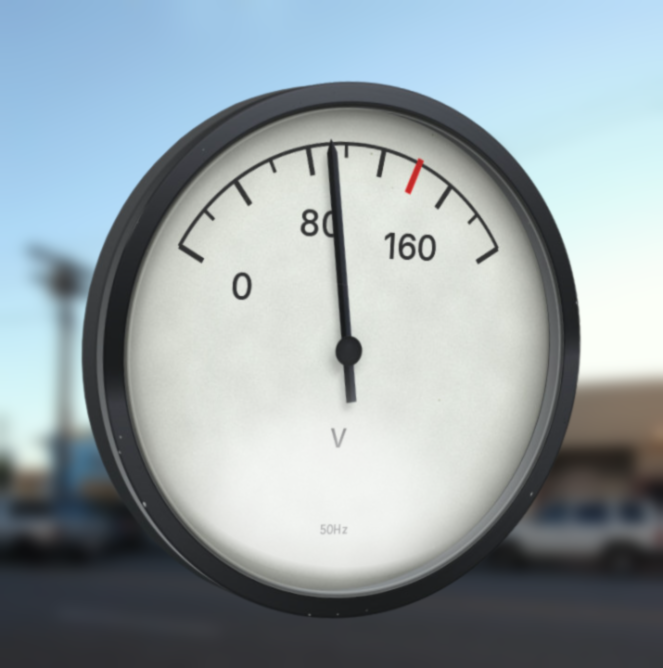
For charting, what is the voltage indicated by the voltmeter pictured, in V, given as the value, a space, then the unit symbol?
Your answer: 90 V
